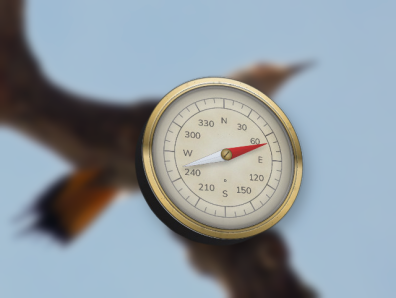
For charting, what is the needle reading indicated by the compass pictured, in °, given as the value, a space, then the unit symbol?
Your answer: 70 °
